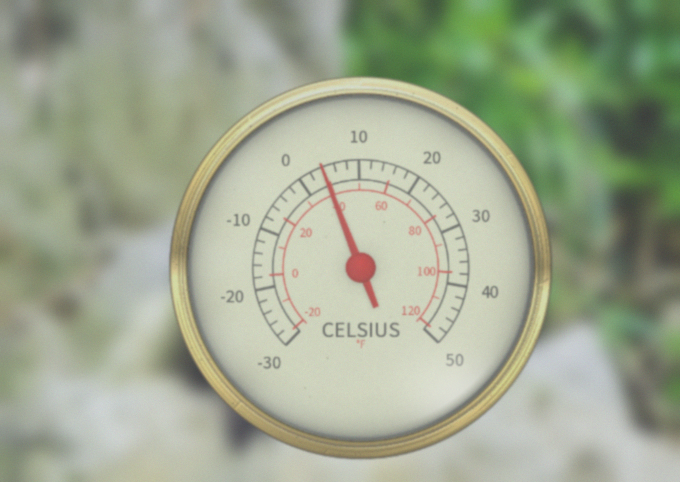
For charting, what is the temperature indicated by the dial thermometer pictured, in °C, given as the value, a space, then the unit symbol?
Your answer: 4 °C
